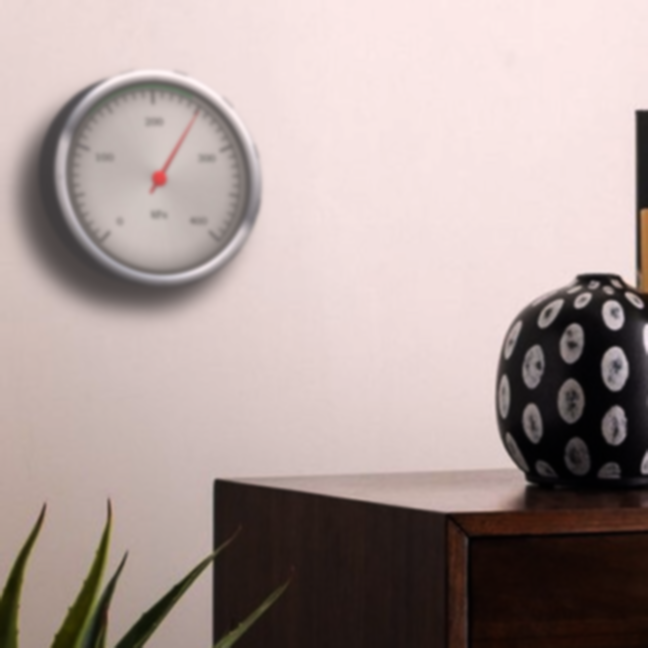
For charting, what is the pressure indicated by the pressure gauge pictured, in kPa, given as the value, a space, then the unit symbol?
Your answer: 250 kPa
